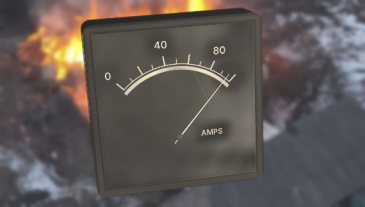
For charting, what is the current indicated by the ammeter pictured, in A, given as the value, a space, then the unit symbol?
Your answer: 95 A
